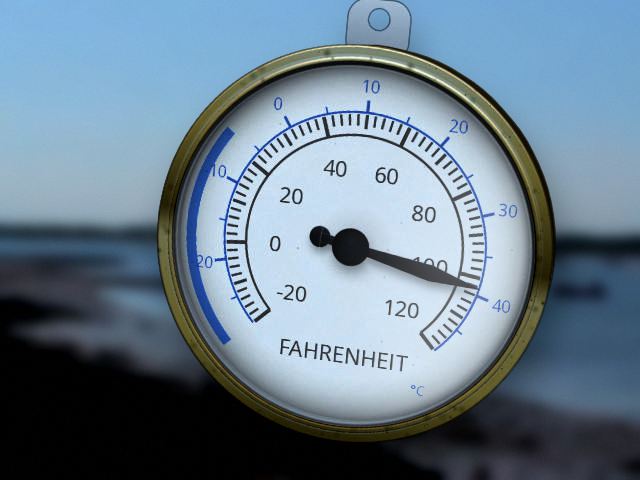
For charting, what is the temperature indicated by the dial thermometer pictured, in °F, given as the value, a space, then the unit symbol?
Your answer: 102 °F
